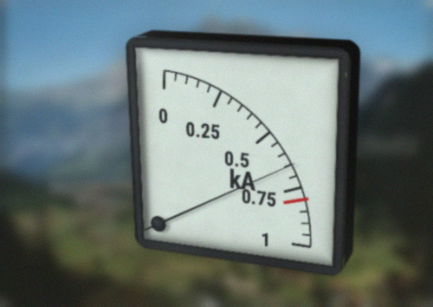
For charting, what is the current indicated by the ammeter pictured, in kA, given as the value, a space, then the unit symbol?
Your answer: 0.65 kA
